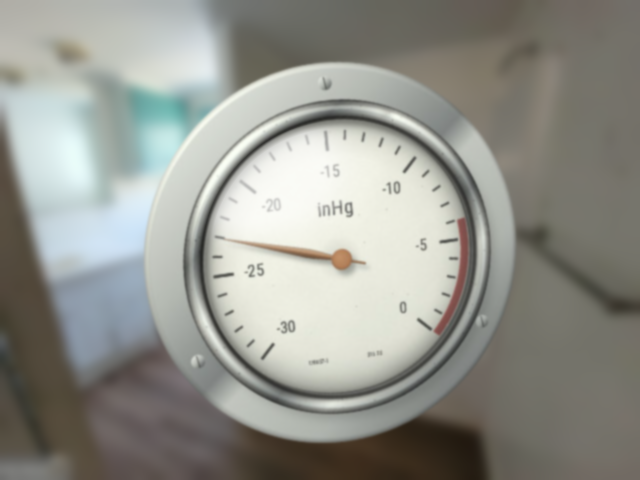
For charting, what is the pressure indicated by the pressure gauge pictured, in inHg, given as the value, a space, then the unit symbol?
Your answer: -23 inHg
